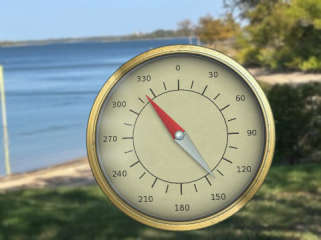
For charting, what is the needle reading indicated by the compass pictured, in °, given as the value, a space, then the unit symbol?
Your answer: 322.5 °
